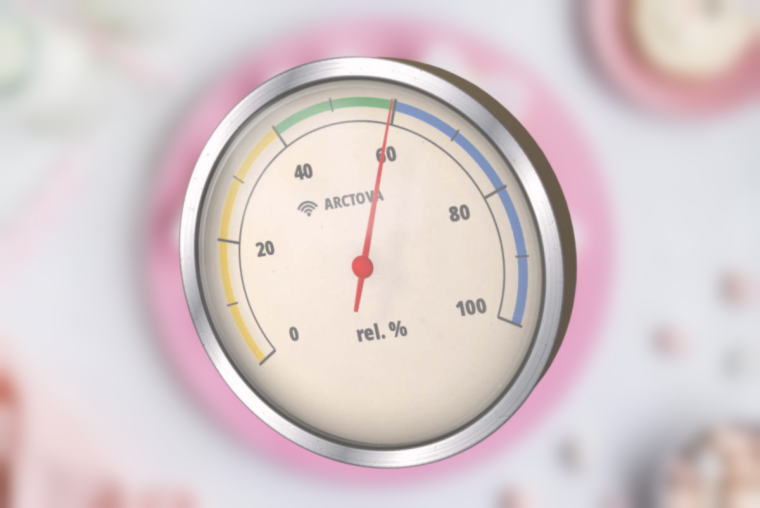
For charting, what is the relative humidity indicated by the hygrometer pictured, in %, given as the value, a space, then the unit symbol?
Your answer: 60 %
